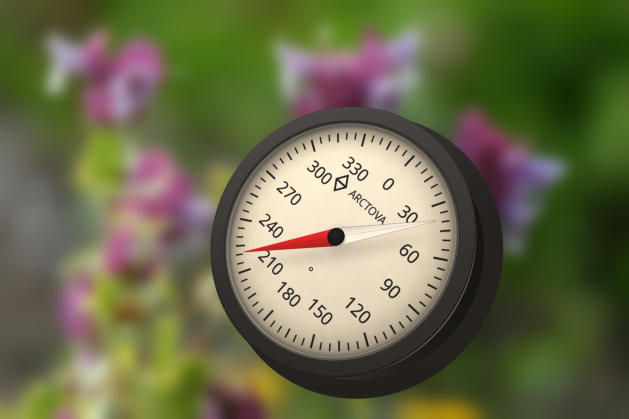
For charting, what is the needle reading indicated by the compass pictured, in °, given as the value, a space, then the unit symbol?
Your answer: 220 °
